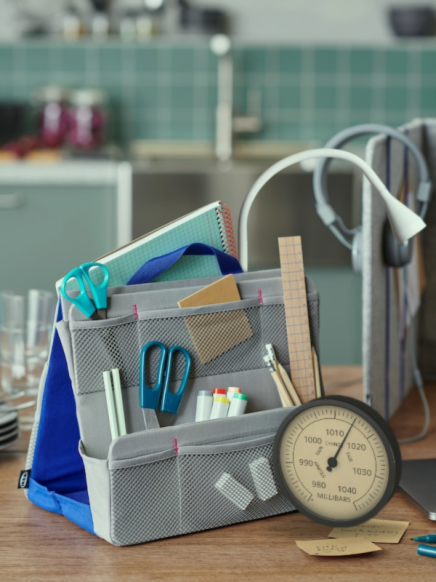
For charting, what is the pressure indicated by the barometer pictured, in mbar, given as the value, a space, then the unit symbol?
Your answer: 1015 mbar
